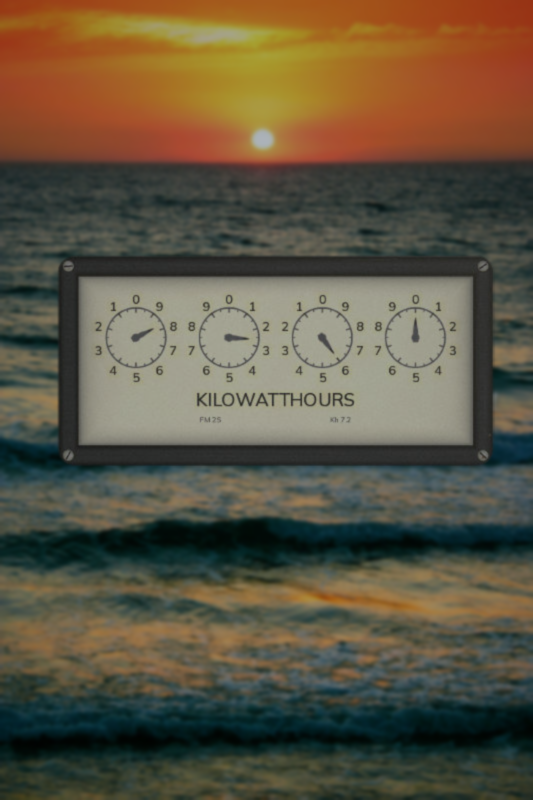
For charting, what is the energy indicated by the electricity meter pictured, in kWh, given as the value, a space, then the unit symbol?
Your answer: 8260 kWh
